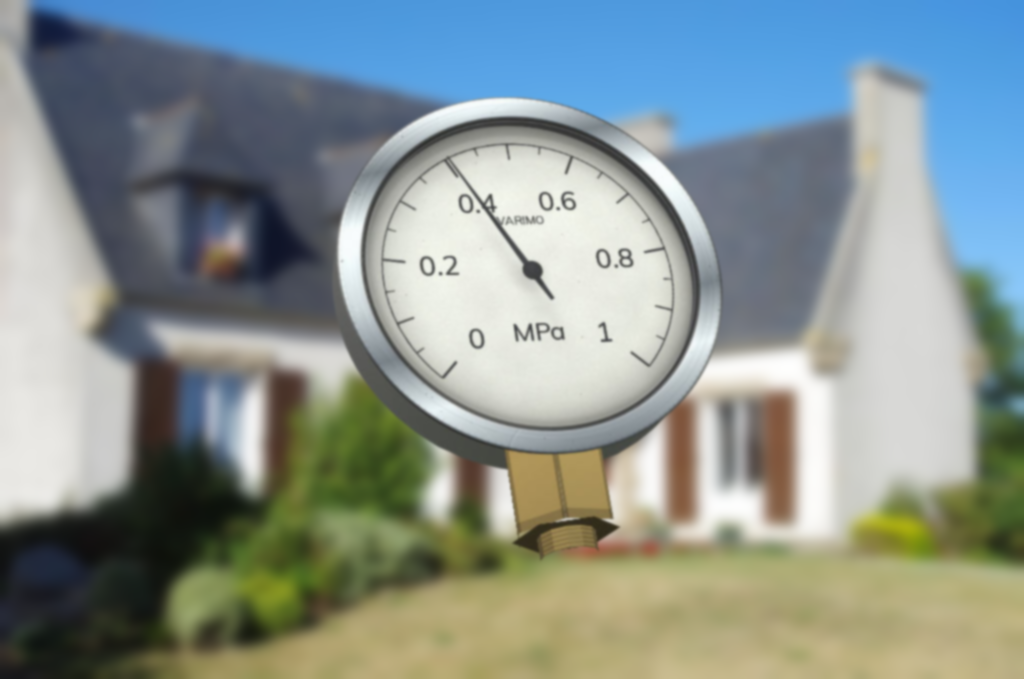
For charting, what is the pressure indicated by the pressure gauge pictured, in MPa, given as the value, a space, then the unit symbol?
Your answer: 0.4 MPa
